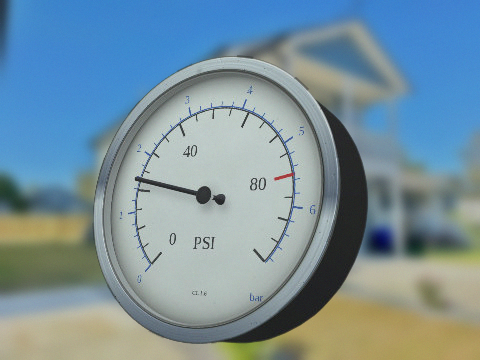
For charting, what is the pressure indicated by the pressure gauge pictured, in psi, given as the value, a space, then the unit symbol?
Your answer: 22.5 psi
